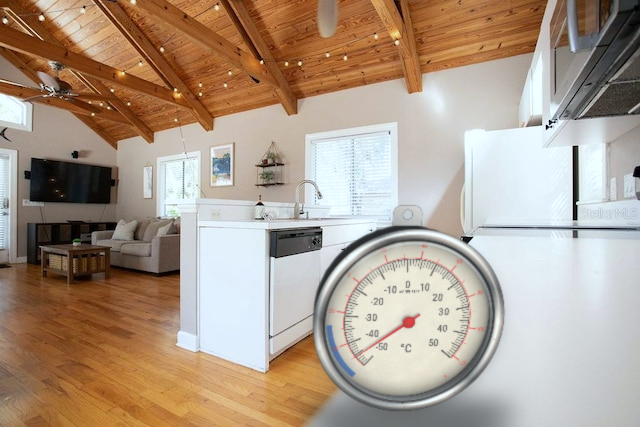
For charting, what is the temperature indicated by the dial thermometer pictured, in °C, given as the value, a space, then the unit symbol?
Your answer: -45 °C
